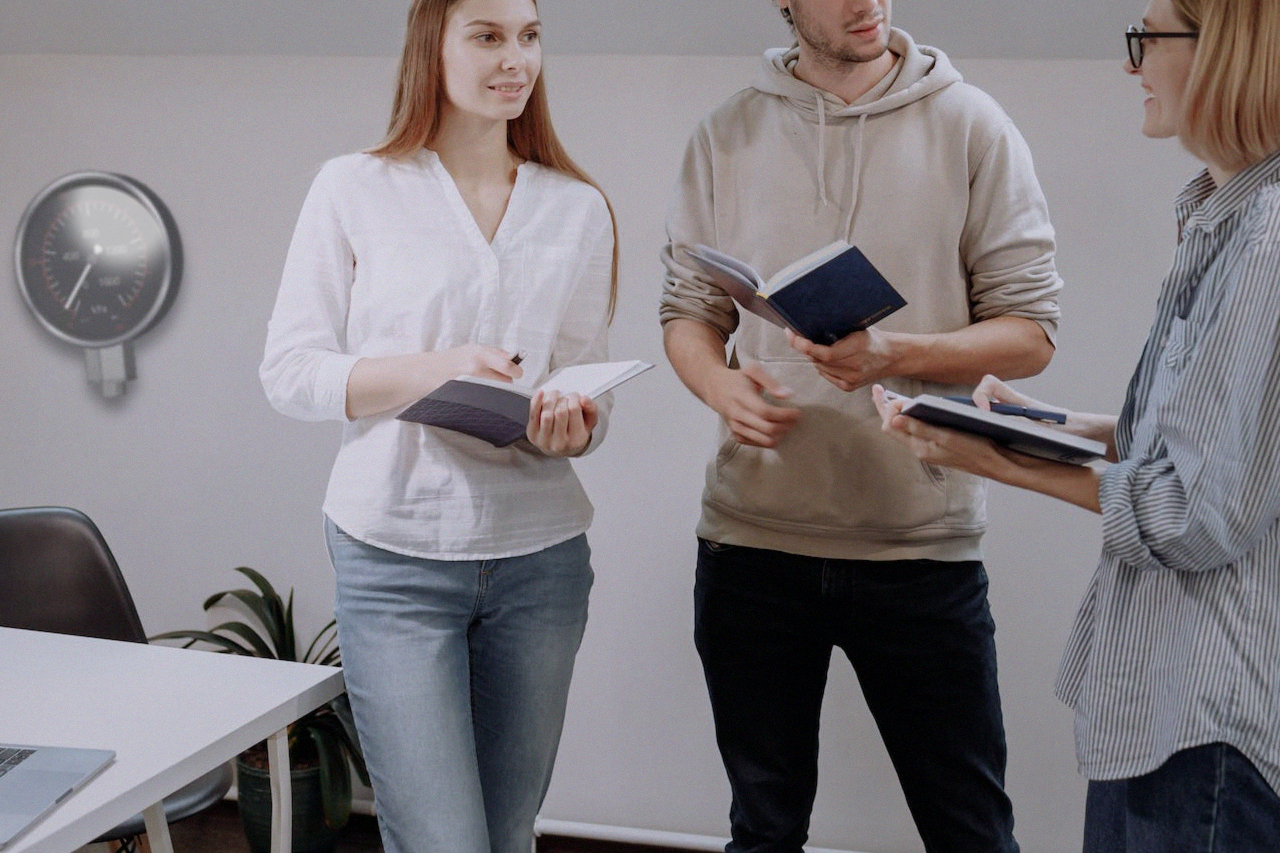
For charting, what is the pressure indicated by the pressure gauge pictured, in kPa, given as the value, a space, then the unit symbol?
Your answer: 50 kPa
